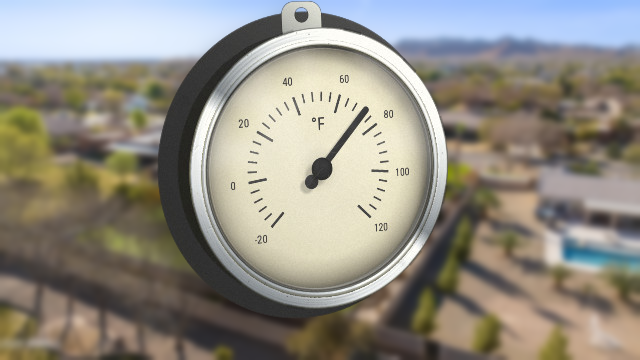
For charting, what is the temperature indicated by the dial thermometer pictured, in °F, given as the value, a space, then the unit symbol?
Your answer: 72 °F
